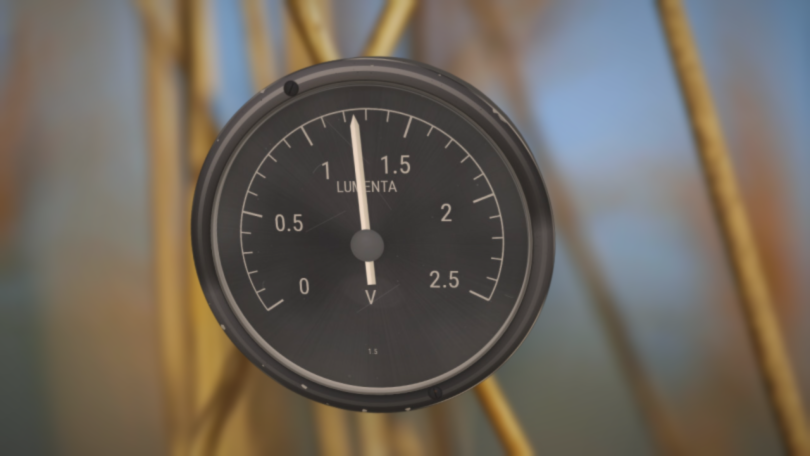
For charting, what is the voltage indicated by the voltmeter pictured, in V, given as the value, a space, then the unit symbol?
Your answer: 1.25 V
